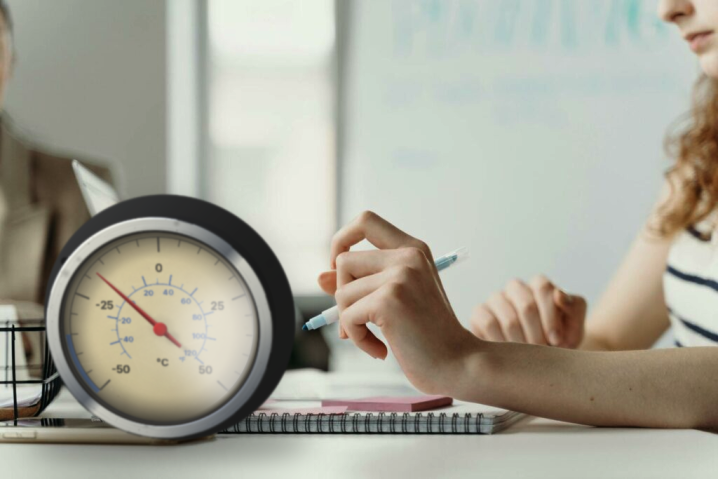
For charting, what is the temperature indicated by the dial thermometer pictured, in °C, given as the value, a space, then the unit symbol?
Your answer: -17.5 °C
